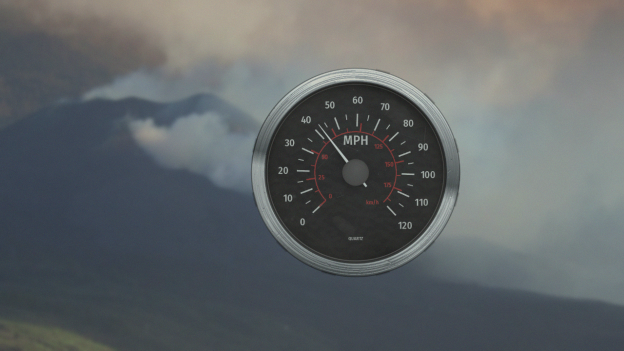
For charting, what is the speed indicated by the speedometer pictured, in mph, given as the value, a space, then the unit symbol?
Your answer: 42.5 mph
